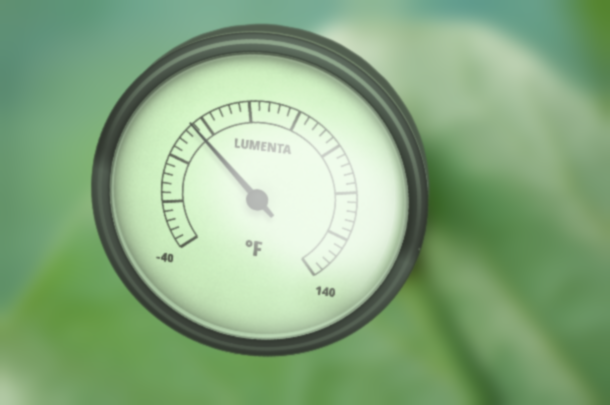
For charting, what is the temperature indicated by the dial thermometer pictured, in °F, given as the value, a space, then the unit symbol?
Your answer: 16 °F
